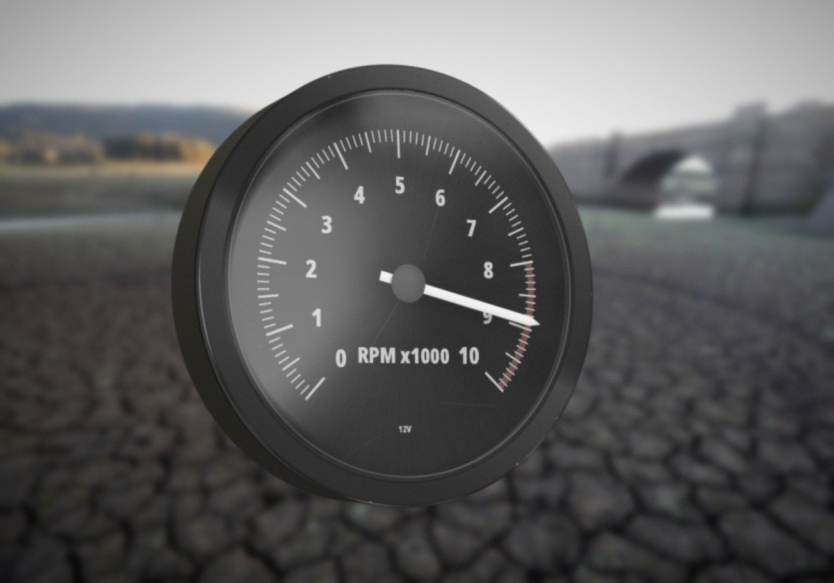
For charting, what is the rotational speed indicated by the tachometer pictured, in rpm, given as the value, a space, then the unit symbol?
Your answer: 8900 rpm
